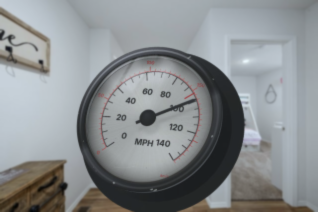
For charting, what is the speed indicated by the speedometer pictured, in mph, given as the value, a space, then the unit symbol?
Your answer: 100 mph
